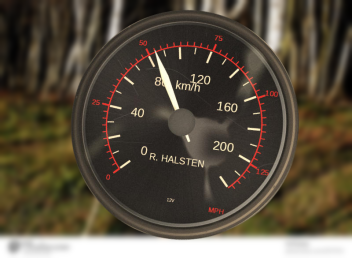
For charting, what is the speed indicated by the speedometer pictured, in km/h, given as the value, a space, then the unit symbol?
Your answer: 85 km/h
